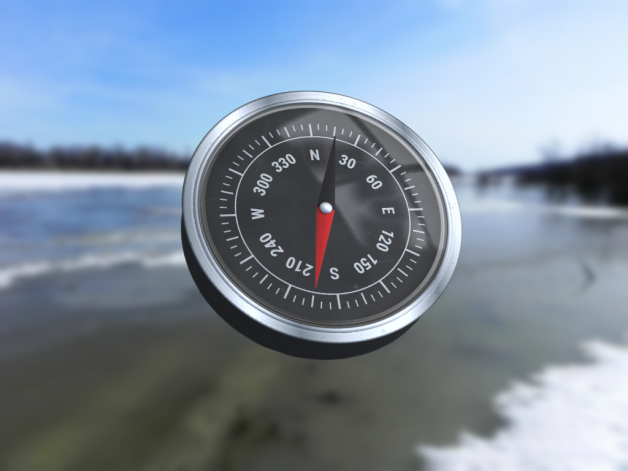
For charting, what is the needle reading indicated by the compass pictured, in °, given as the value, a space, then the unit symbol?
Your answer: 195 °
